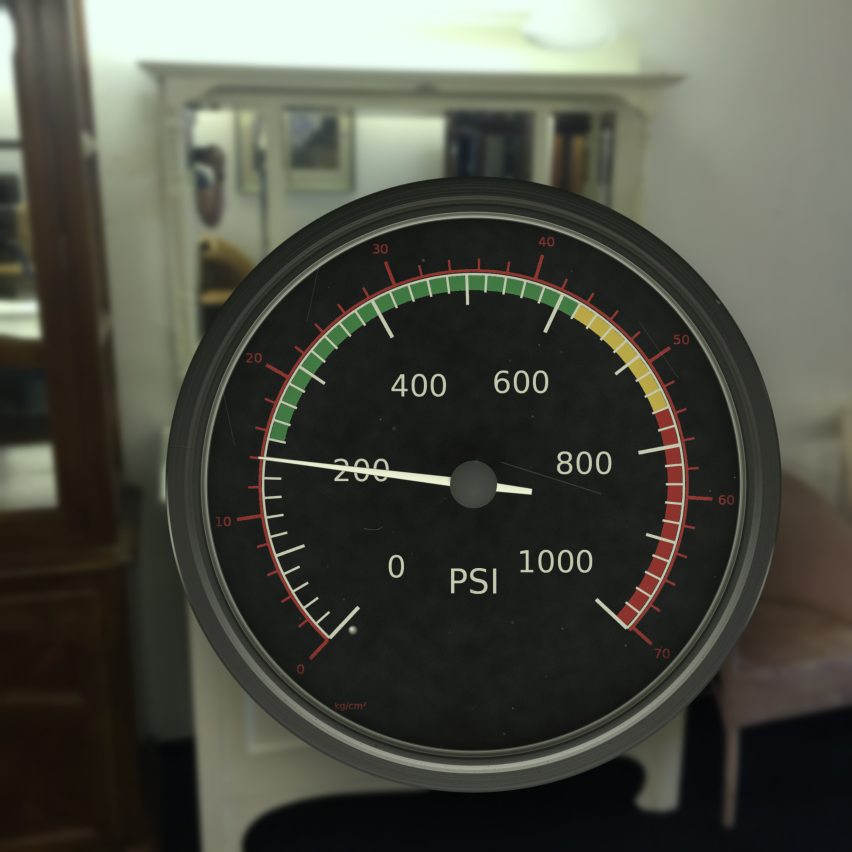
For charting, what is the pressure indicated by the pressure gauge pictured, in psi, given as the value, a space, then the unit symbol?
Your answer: 200 psi
